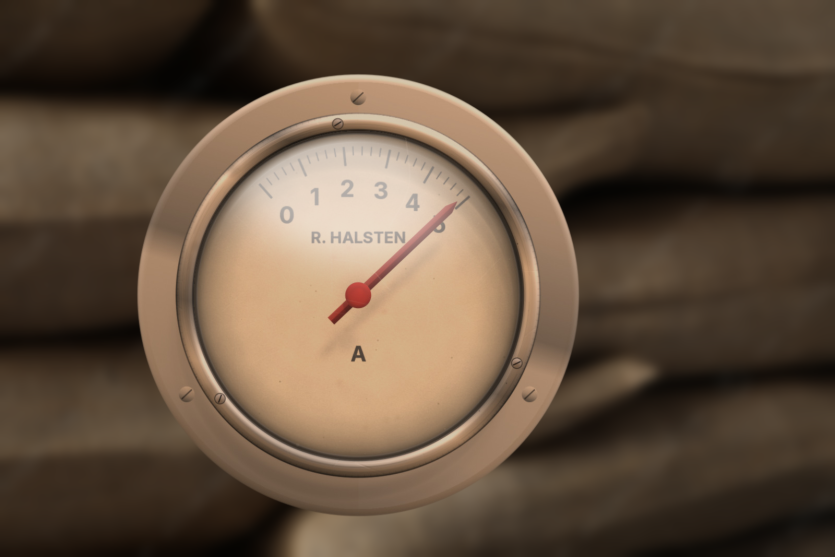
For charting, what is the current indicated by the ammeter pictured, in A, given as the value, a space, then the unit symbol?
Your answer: 4.9 A
